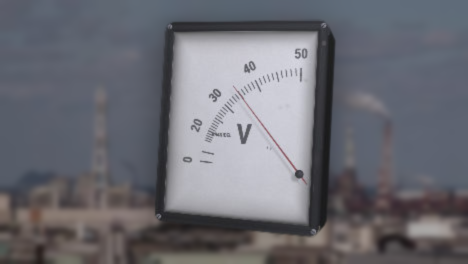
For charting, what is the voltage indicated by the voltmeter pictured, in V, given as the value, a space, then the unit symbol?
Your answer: 35 V
